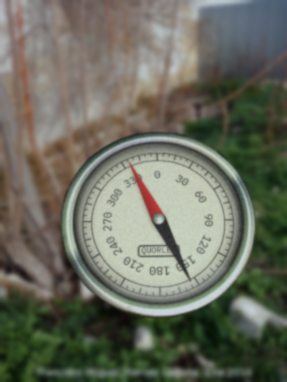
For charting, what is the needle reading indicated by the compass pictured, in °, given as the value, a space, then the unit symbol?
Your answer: 335 °
